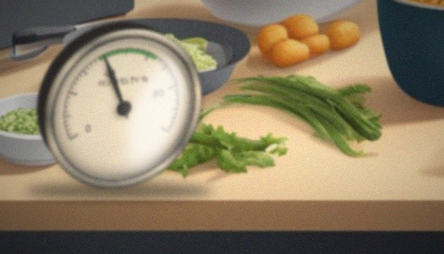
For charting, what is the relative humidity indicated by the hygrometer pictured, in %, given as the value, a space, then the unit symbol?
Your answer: 40 %
